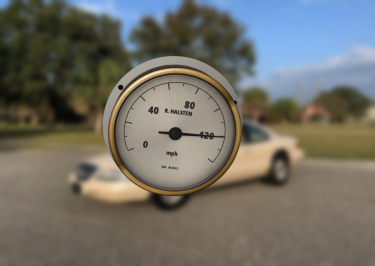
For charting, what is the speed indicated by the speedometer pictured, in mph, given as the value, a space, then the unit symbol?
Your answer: 120 mph
